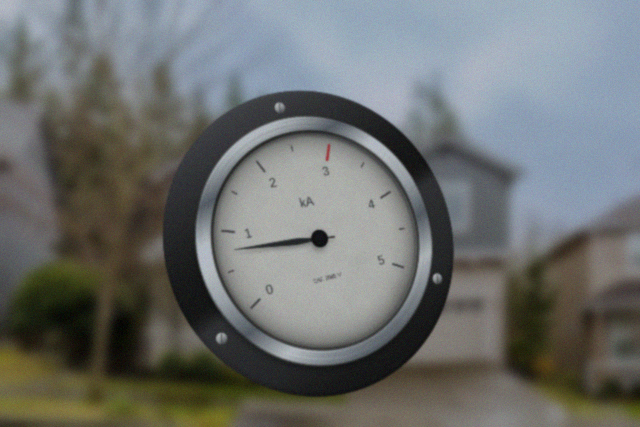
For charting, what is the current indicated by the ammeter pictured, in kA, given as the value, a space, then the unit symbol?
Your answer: 0.75 kA
